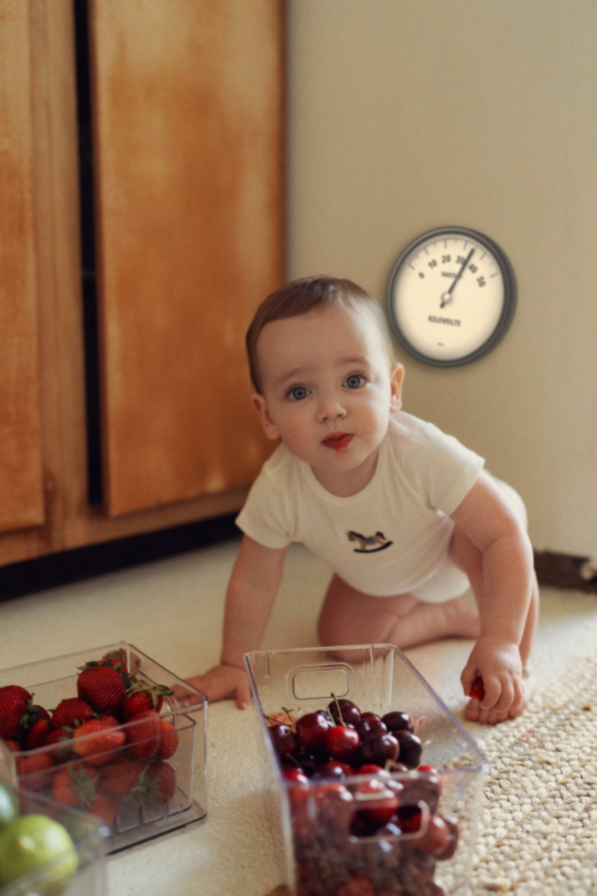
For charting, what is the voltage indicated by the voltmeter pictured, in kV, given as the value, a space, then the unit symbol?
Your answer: 35 kV
